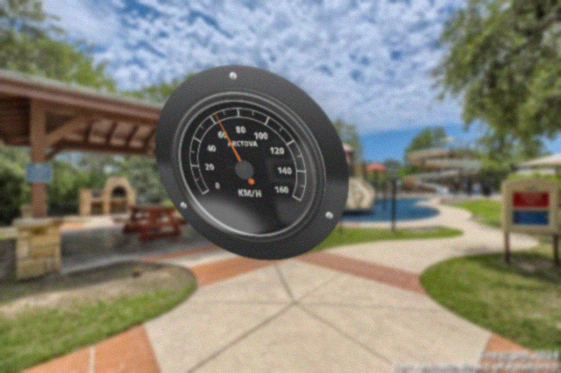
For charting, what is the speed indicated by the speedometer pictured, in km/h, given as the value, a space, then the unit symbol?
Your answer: 65 km/h
